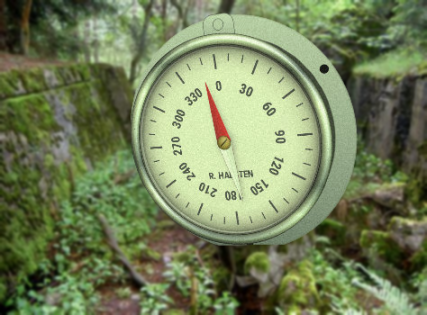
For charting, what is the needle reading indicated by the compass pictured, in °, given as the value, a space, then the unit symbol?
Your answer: 350 °
